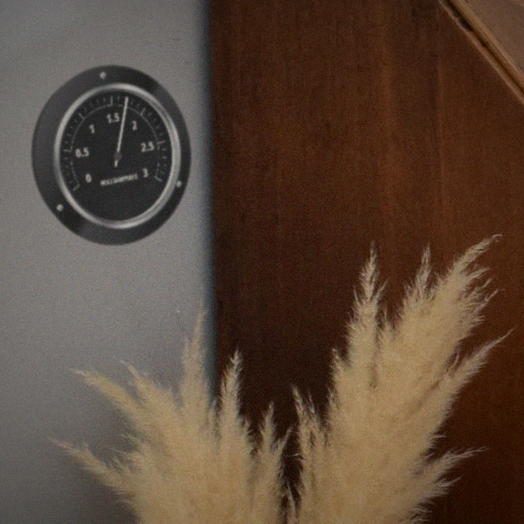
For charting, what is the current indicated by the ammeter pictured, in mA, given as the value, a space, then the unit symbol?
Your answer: 1.7 mA
